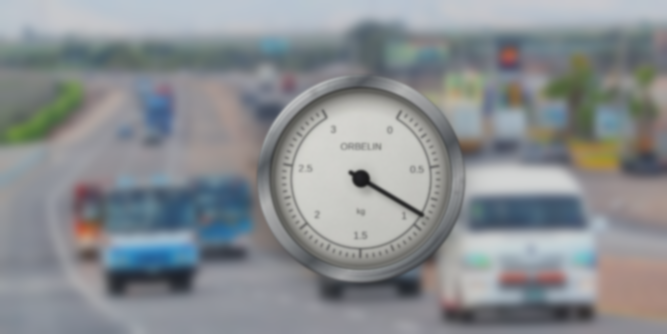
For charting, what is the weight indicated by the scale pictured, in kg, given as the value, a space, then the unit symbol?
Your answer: 0.9 kg
